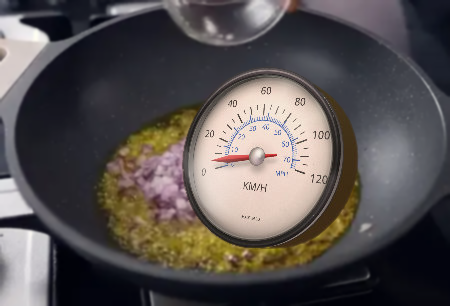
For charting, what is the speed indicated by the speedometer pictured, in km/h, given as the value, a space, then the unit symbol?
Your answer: 5 km/h
